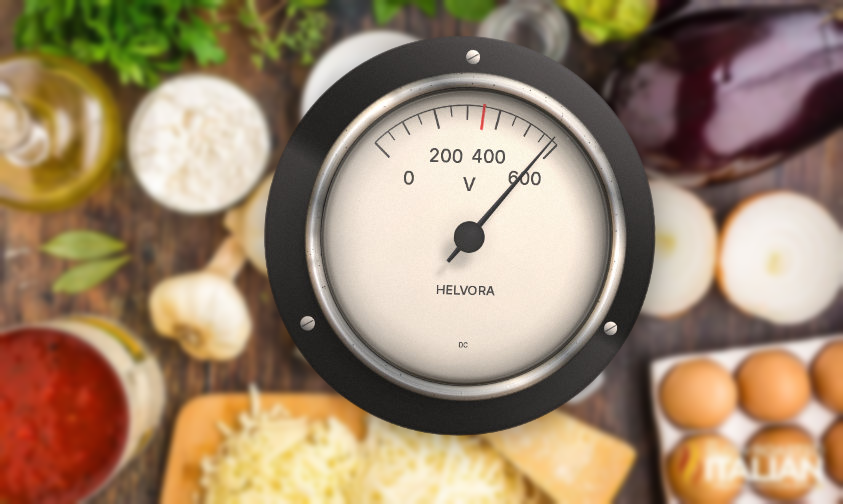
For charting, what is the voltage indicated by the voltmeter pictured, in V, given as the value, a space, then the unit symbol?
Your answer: 575 V
